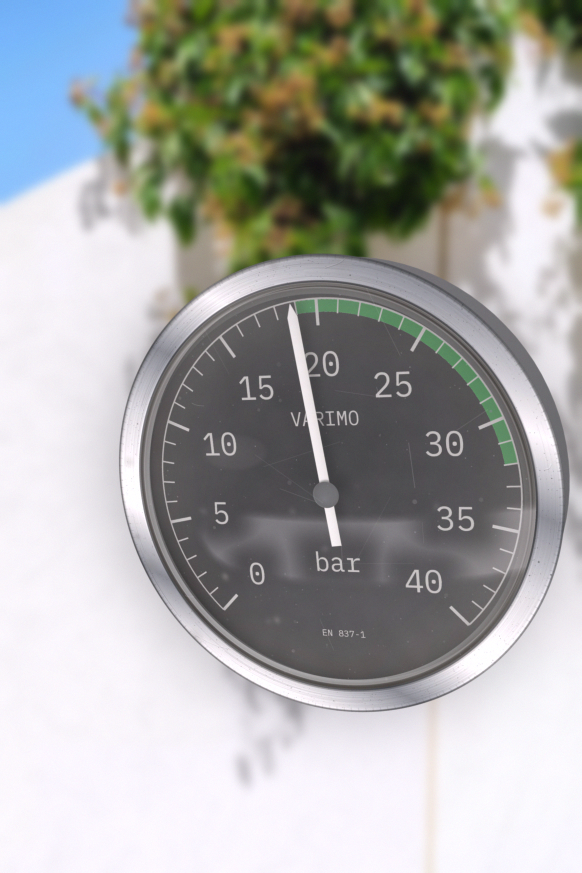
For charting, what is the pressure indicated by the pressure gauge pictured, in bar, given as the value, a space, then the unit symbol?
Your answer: 19 bar
